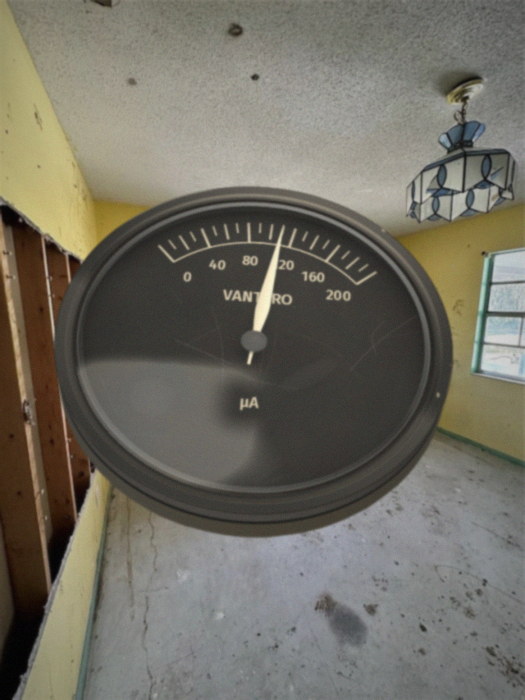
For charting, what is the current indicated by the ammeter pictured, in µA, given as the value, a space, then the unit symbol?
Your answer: 110 µA
